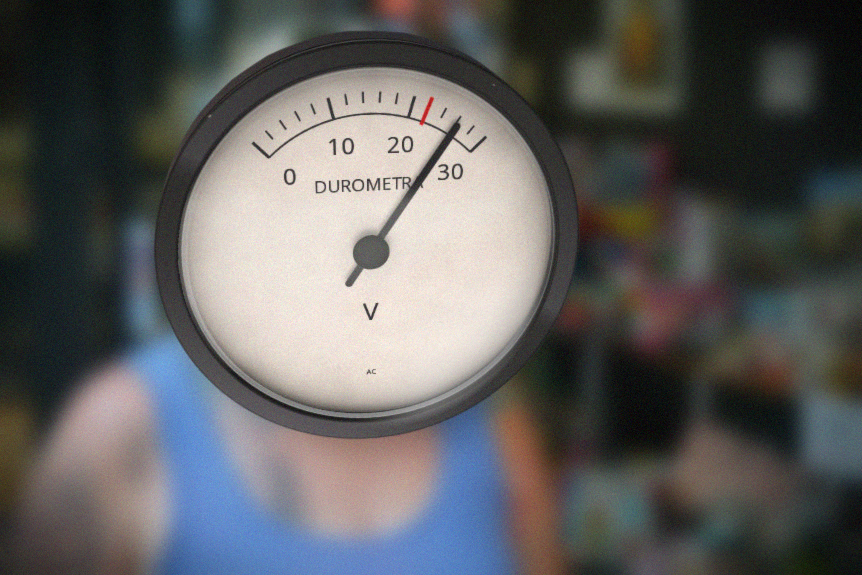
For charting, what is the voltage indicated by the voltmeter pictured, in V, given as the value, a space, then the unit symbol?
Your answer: 26 V
